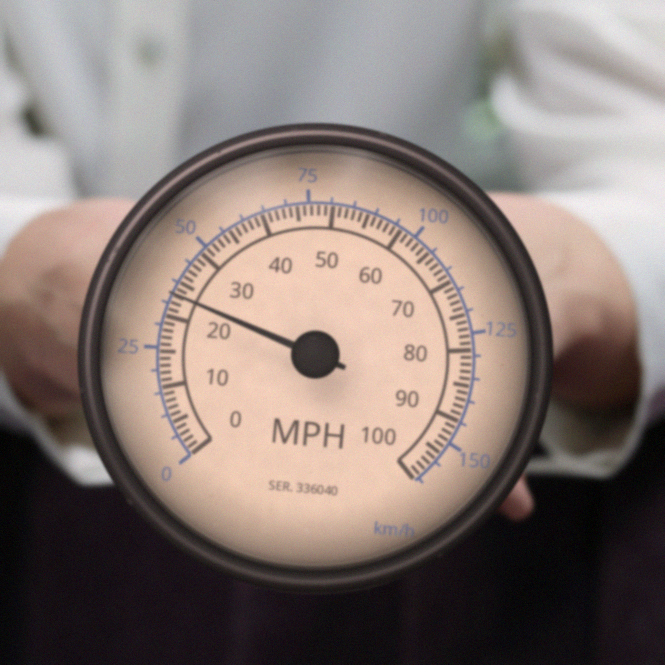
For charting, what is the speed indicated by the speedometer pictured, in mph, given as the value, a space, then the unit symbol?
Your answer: 23 mph
